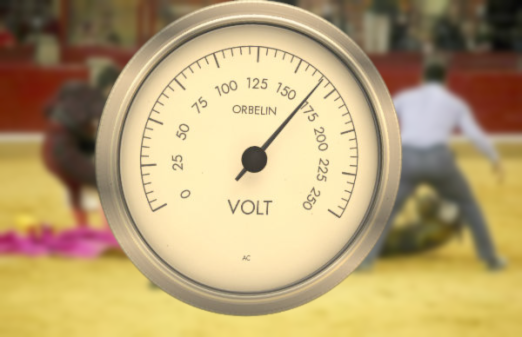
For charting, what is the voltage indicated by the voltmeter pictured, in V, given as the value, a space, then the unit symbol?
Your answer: 165 V
